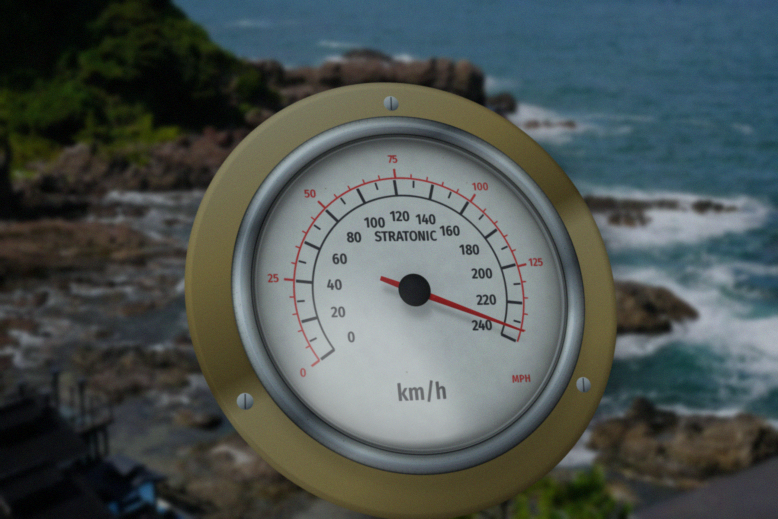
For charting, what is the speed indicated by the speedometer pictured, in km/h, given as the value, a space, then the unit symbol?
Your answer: 235 km/h
